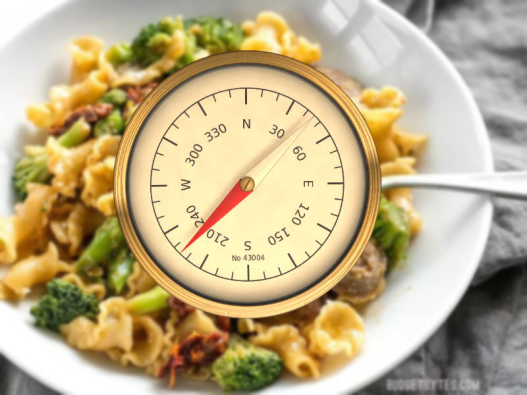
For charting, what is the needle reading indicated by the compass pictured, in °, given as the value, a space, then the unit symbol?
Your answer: 225 °
